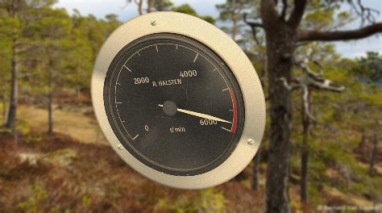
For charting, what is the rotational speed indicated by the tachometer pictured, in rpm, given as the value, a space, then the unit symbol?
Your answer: 5750 rpm
